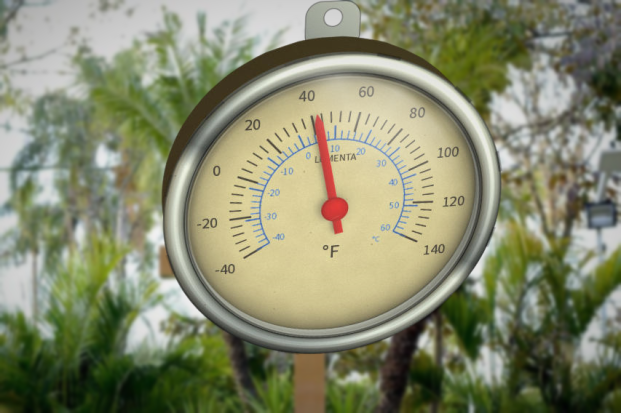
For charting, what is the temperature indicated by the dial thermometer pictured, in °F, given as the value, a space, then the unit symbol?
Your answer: 42 °F
